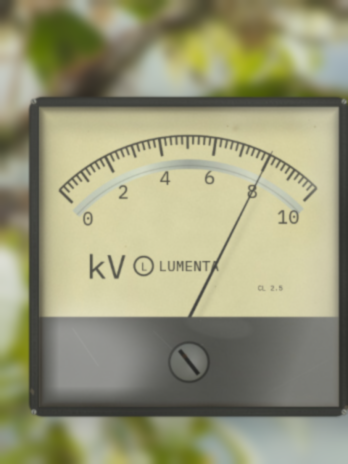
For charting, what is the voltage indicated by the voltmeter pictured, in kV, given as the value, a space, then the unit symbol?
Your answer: 8 kV
